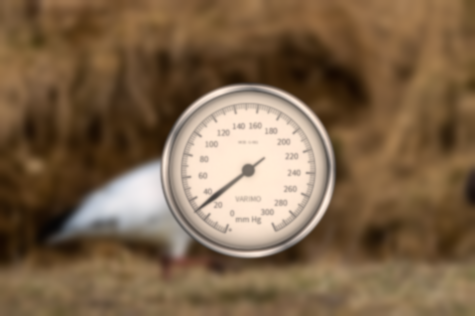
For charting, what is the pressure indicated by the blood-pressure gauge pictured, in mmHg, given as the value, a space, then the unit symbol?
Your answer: 30 mmHg
